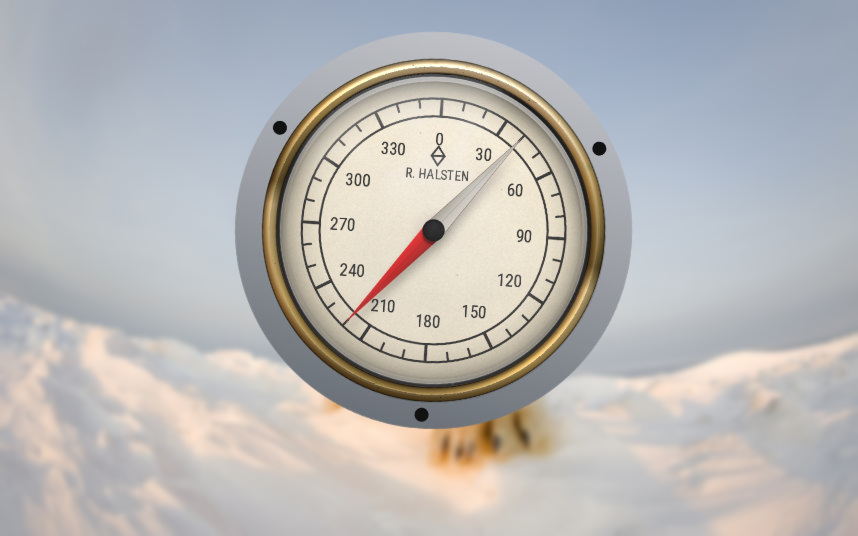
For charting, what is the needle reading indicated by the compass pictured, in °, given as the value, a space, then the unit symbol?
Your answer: 220 °
